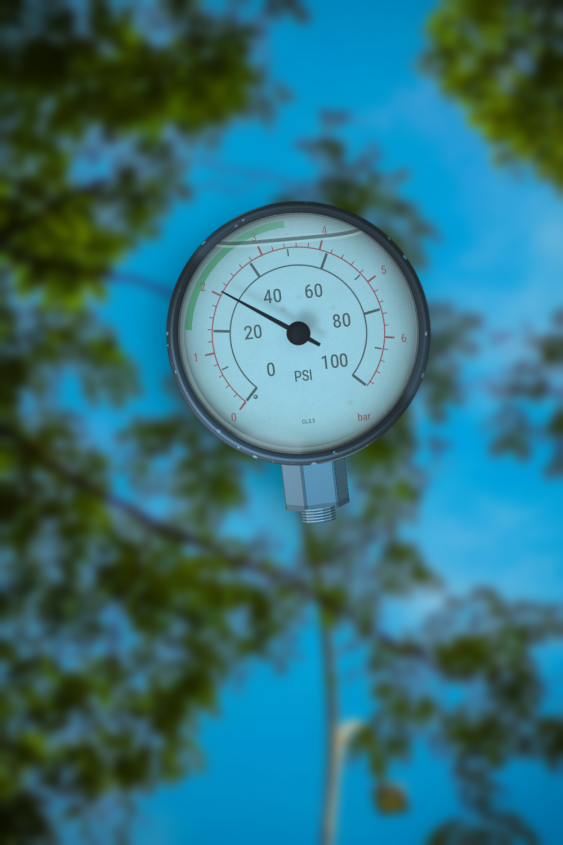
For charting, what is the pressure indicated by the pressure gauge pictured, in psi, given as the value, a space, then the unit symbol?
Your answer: 30 psi
